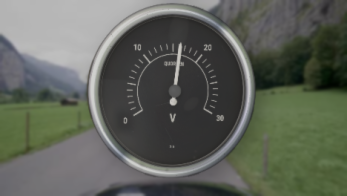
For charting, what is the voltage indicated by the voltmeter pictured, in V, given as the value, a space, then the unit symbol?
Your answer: 16 V
